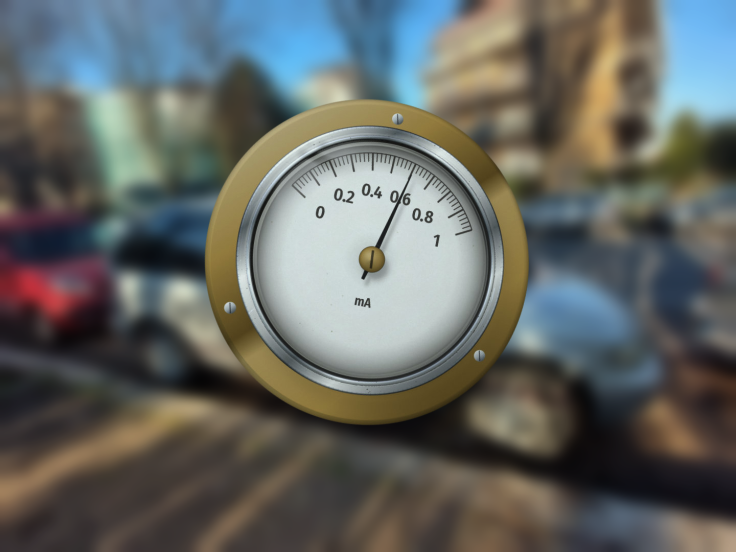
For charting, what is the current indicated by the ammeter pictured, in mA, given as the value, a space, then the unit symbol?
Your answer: 0.6 mA
